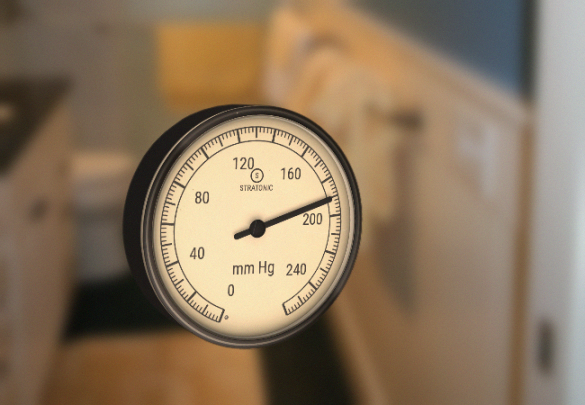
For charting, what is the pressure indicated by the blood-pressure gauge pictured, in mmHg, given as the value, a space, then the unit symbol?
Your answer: 190 mmHg
